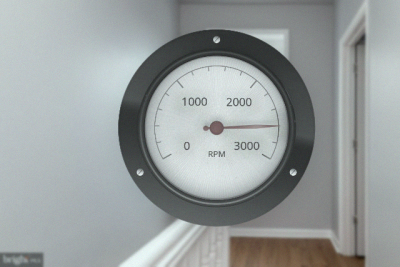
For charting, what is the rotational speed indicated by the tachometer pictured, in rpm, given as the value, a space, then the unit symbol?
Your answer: 2600 rpm
